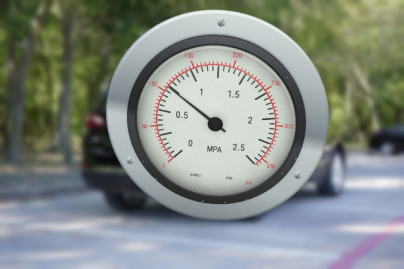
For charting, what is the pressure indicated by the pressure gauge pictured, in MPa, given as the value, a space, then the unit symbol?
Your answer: 0.75 MPa
